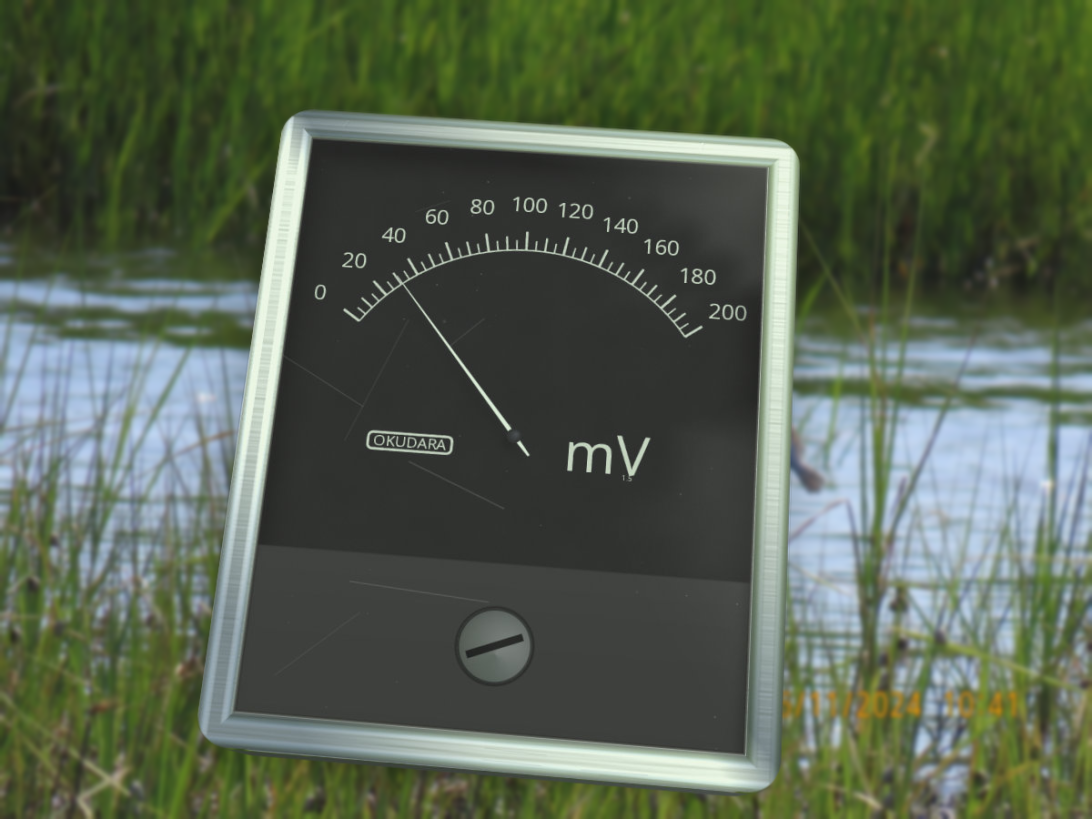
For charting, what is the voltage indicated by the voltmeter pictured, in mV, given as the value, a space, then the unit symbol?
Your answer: 30 mV
